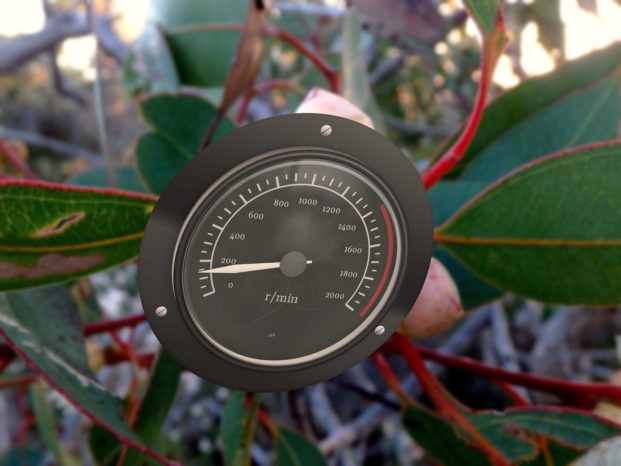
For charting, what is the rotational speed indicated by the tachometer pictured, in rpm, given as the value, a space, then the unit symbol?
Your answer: 150 rpm
